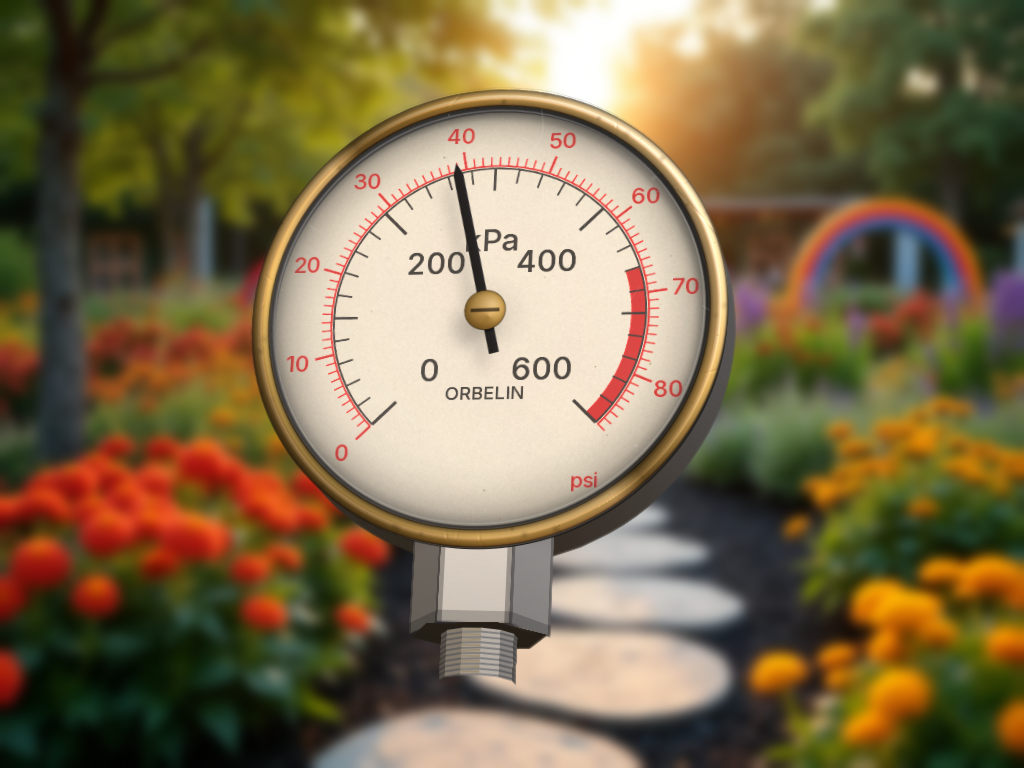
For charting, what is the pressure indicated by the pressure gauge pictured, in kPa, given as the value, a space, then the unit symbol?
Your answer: 270 kPa
